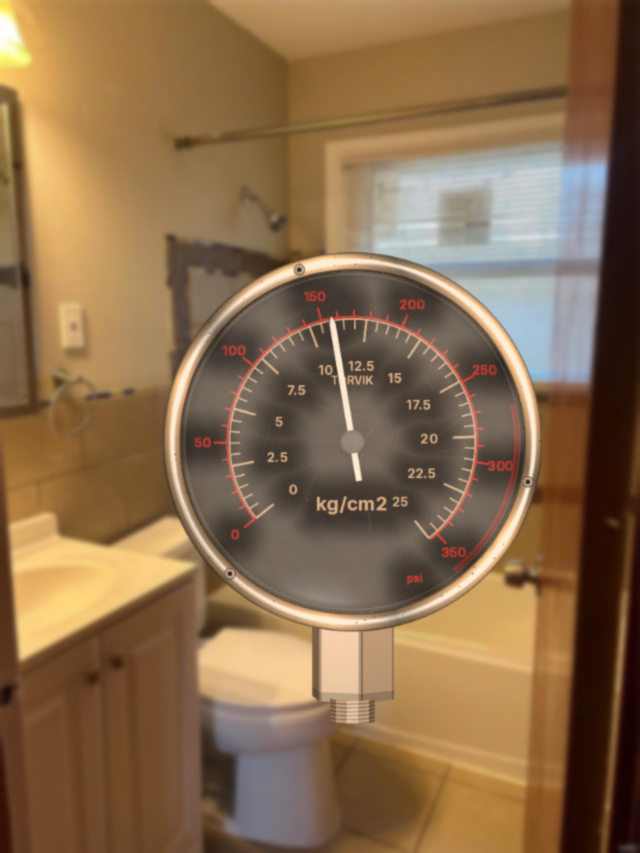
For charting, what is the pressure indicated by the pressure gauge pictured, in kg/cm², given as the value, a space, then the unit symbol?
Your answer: 11 kg/cm²
